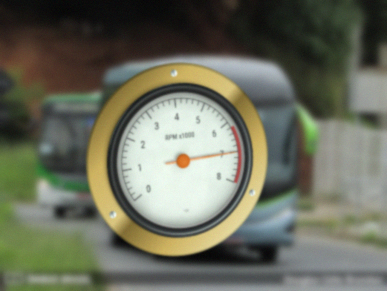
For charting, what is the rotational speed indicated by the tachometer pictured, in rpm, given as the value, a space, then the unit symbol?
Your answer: 7000 rpm
